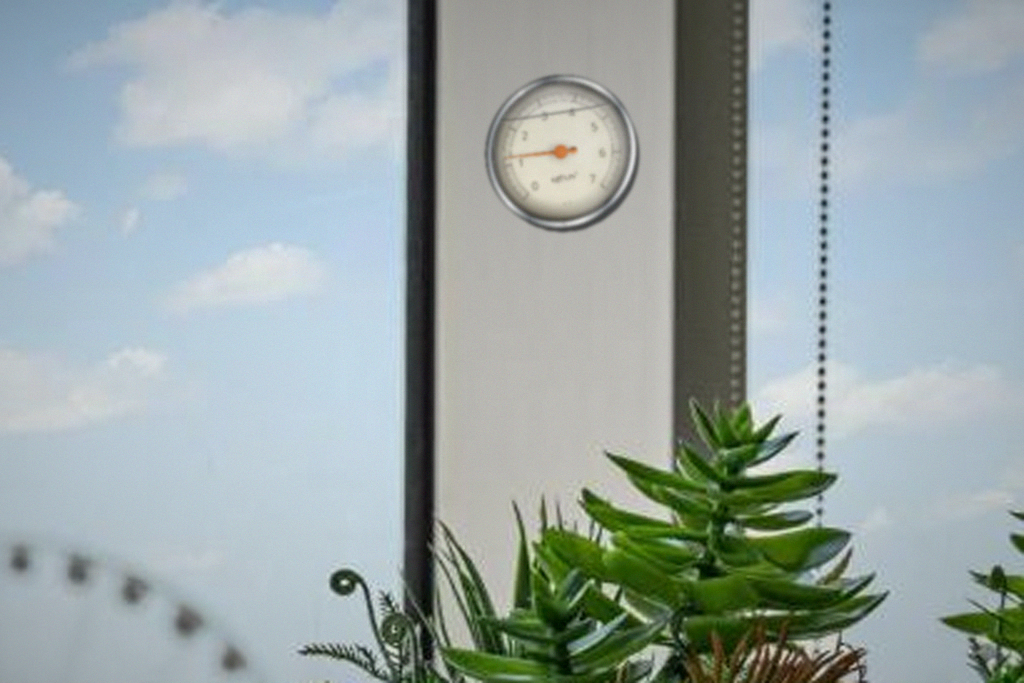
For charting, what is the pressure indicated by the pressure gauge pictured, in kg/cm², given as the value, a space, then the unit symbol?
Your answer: 1.2 kg/cm²
